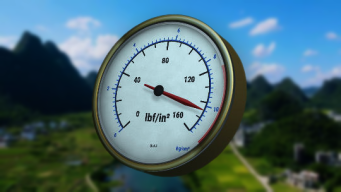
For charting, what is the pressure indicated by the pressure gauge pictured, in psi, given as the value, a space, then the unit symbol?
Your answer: 145 psi
